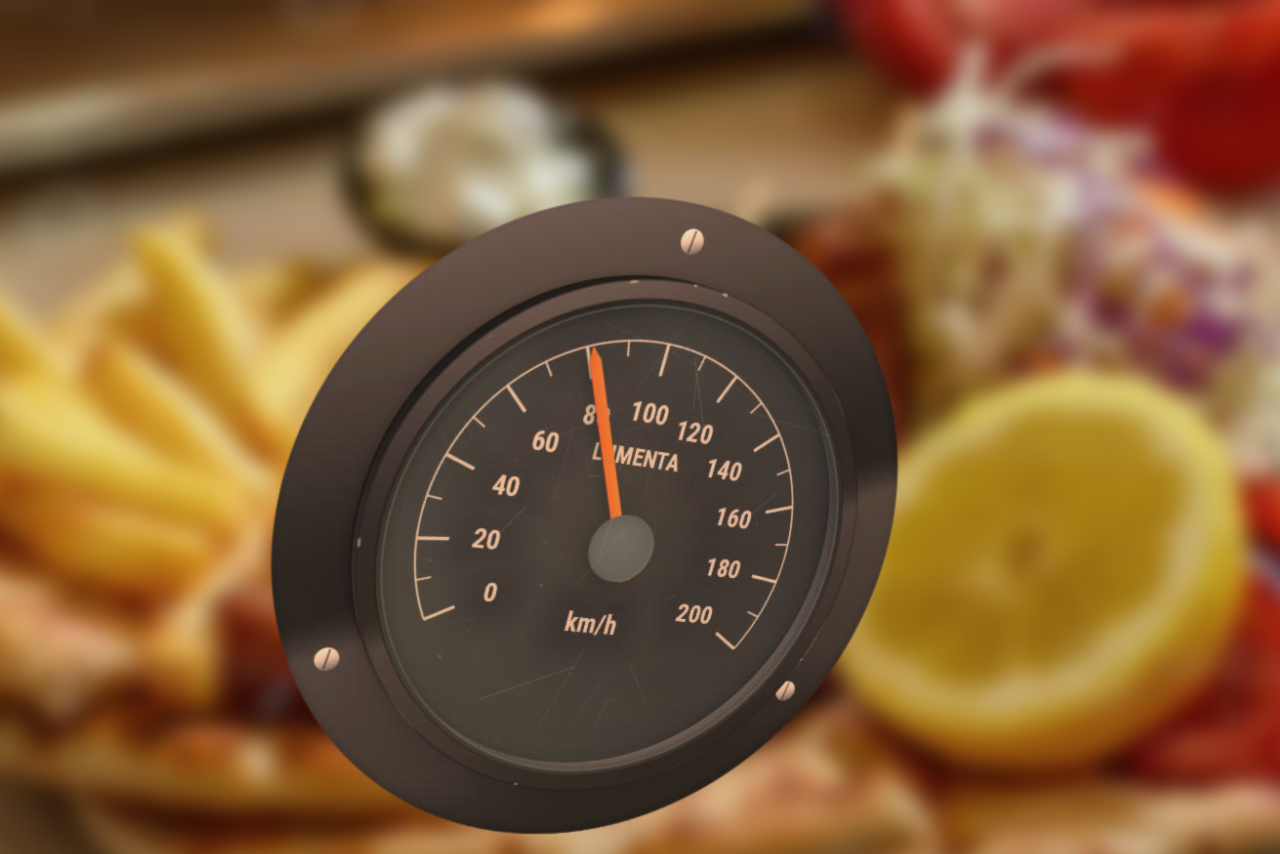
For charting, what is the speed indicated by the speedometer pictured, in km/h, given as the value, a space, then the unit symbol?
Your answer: 80 km/h
